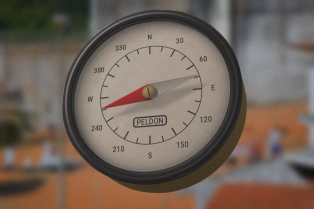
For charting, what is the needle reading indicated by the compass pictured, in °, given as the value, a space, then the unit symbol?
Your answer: 255 °
